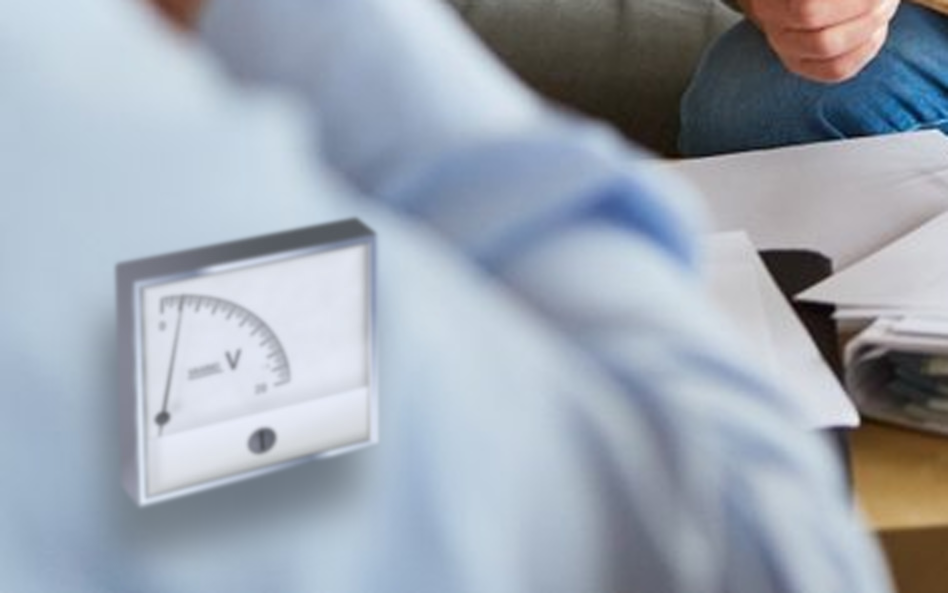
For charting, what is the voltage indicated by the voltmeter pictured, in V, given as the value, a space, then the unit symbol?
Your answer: 2 V
